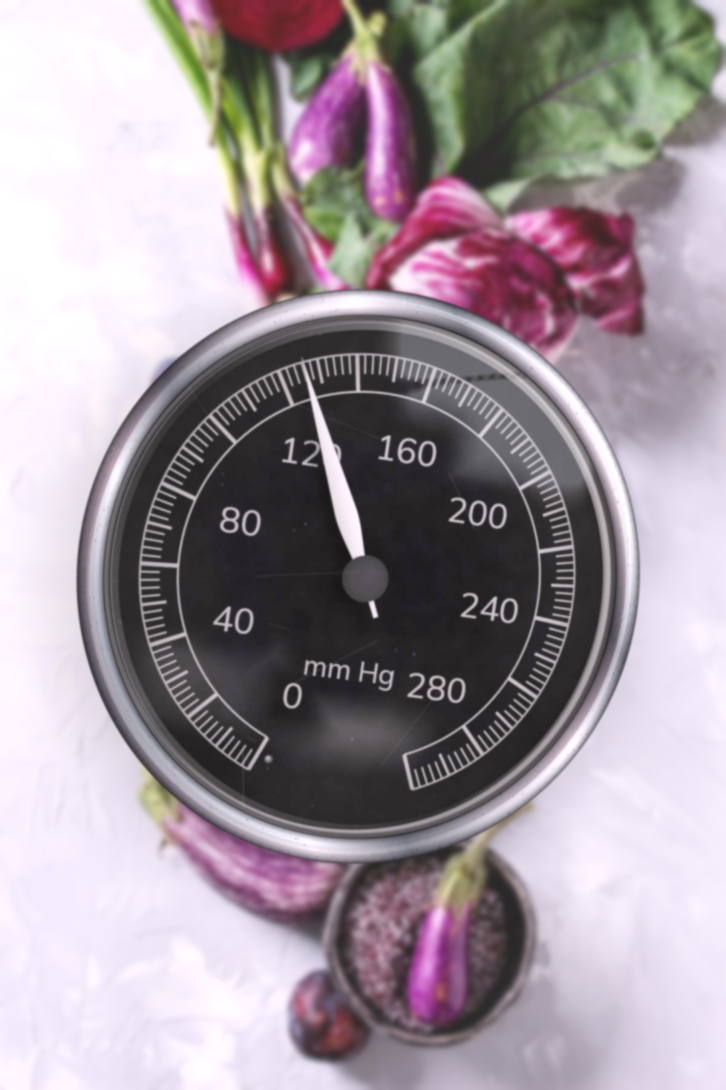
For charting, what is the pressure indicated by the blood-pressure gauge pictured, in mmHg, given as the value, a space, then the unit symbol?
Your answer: 126 mmHg
